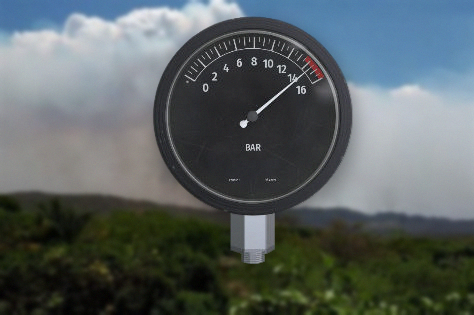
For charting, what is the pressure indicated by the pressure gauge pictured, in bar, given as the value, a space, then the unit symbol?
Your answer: 14.5 bar
